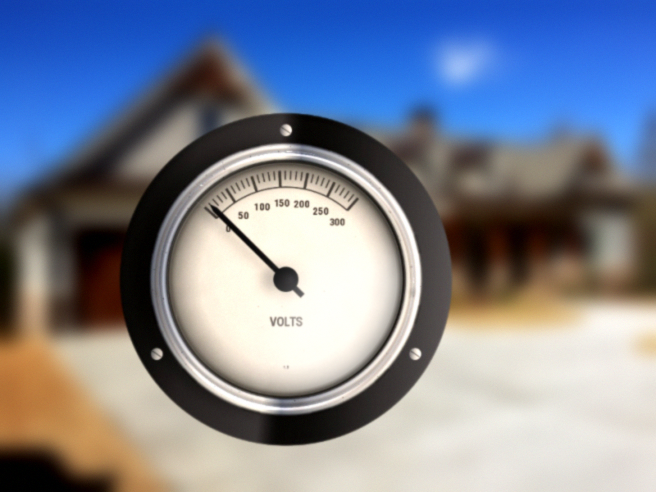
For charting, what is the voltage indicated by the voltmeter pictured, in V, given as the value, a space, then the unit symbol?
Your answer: 10 V
